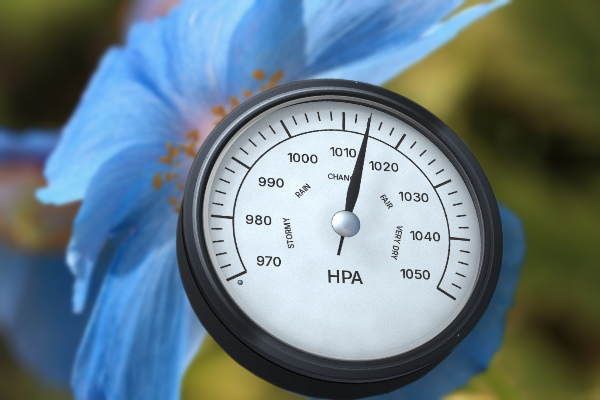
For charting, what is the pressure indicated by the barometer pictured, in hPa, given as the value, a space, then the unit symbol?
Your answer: 1014 hPa
